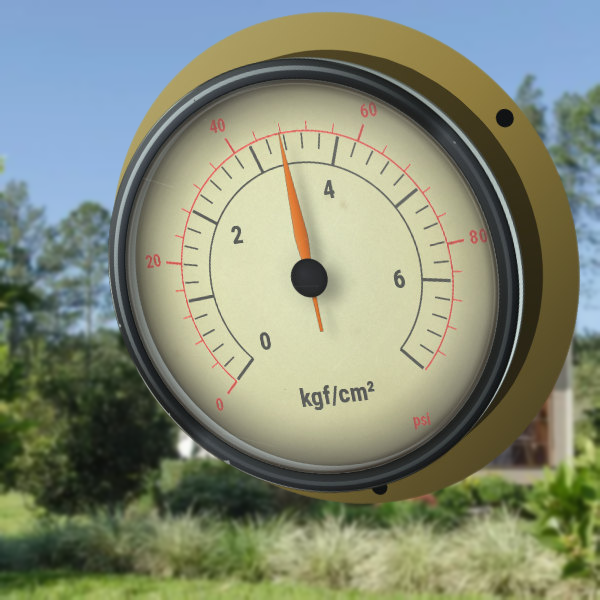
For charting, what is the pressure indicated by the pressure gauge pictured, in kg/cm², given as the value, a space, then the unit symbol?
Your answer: 3.4 kg/cm²
